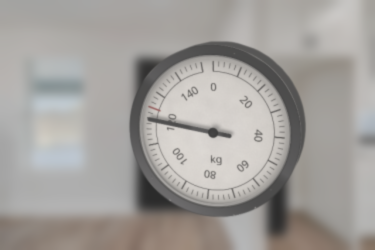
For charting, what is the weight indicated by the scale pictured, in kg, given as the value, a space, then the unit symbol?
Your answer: 120 kg
